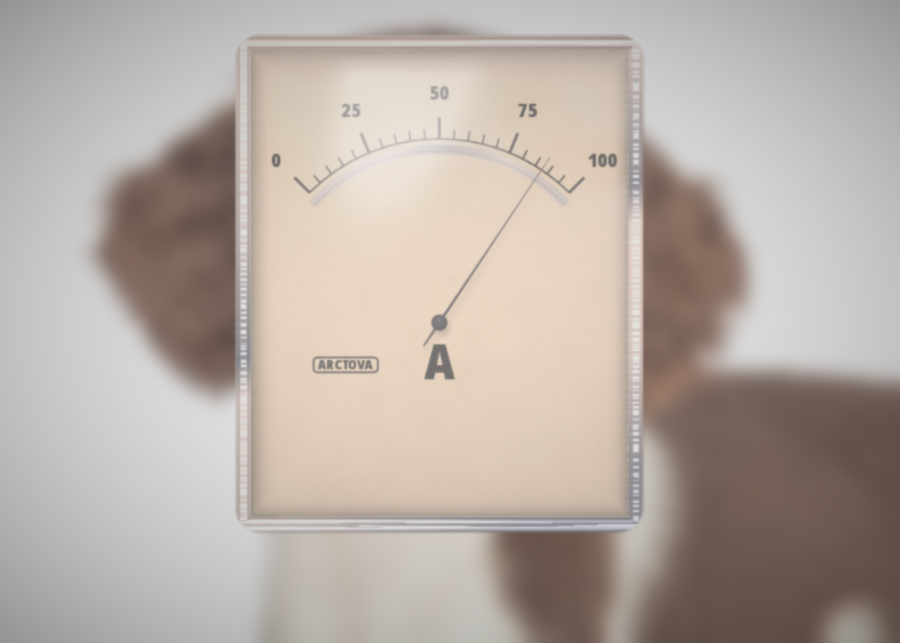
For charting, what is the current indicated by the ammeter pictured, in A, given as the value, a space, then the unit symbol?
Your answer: 87.5 A
